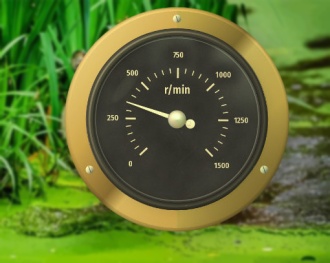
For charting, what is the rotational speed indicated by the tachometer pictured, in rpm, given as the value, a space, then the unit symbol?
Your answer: 350 rpm
